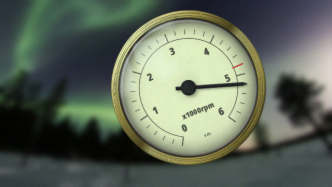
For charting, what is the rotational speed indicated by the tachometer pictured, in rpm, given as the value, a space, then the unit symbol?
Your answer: 5200 rpm
